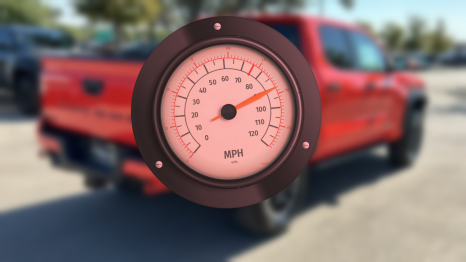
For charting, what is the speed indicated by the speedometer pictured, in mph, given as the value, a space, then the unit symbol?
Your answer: 90 mph
